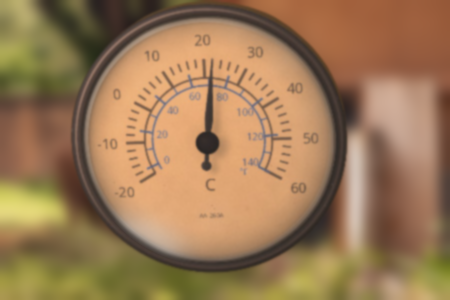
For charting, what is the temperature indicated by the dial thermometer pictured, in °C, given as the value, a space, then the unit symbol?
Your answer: 22 °C
